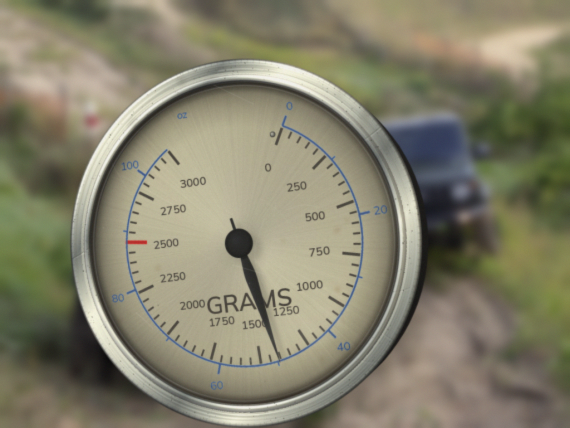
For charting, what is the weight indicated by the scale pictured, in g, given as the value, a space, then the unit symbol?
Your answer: 1400 g
